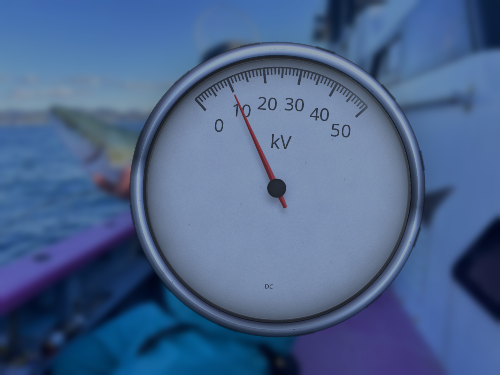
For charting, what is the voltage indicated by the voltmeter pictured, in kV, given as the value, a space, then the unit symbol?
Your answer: 10 kV
